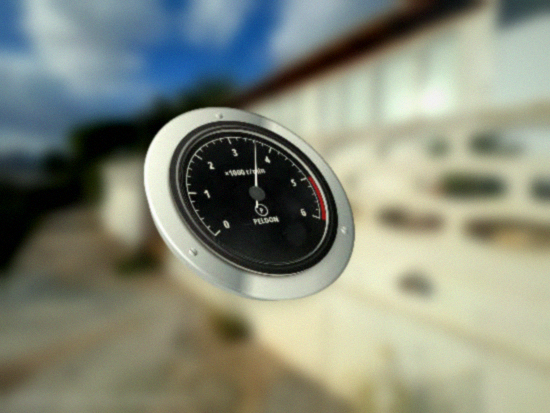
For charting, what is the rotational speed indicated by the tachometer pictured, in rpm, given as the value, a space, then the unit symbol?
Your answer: 3600 rpm
